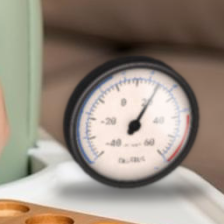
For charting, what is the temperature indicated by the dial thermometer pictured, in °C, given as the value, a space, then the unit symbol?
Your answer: 20 °C
